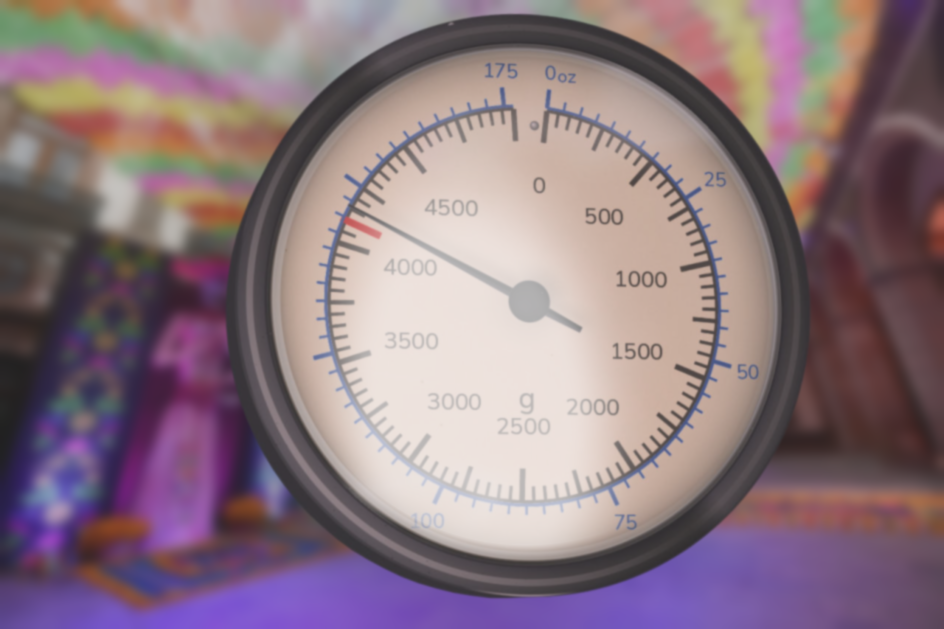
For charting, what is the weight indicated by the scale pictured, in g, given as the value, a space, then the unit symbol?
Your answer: 4150 g
